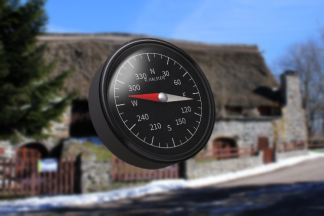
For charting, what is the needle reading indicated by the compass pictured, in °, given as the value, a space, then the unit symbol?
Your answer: 280 °
